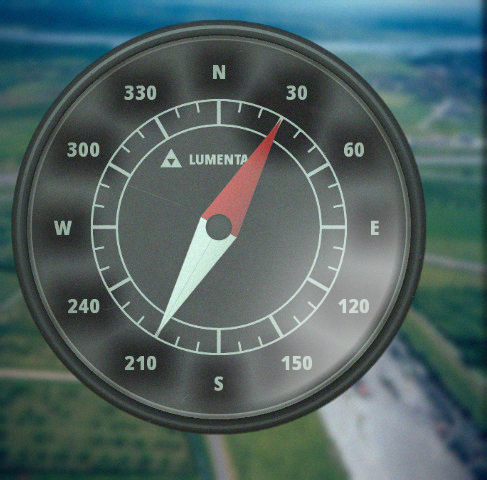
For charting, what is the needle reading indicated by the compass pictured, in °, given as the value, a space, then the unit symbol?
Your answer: 30 °
